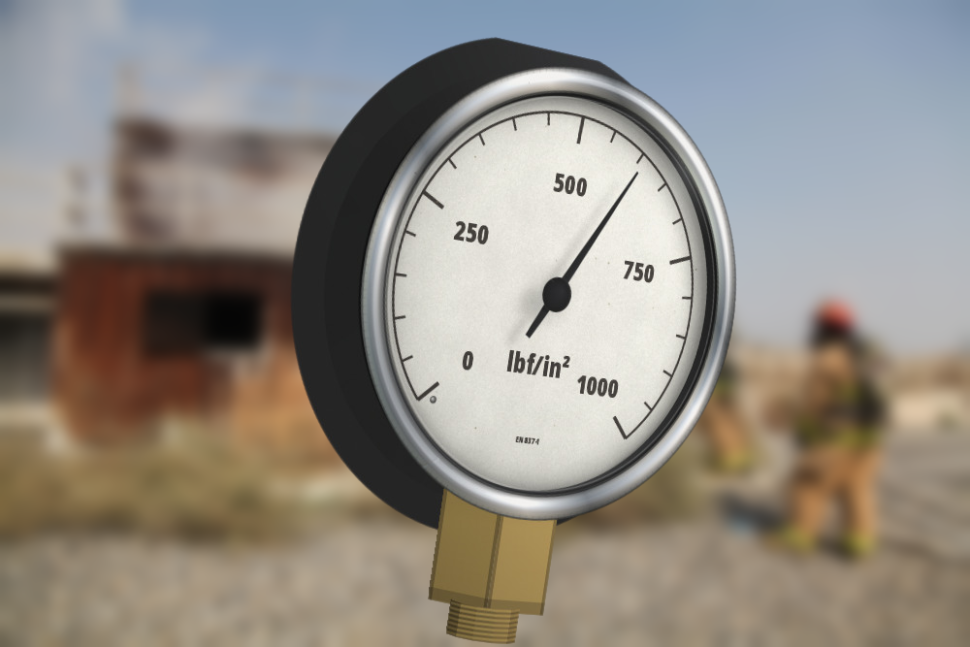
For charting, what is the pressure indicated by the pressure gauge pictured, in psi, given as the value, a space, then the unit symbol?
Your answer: 600 psi
